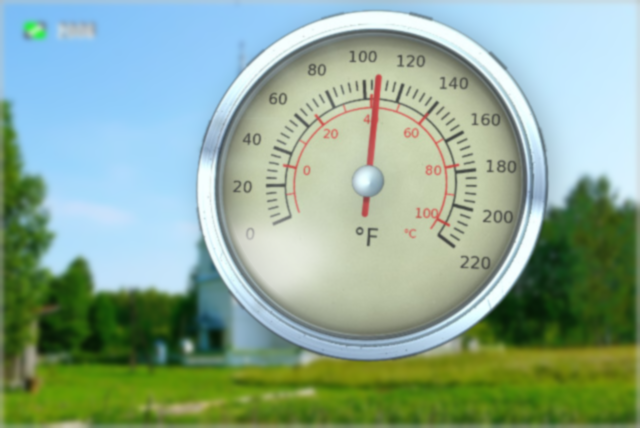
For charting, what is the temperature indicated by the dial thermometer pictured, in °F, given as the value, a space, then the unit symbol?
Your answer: 108 °F
